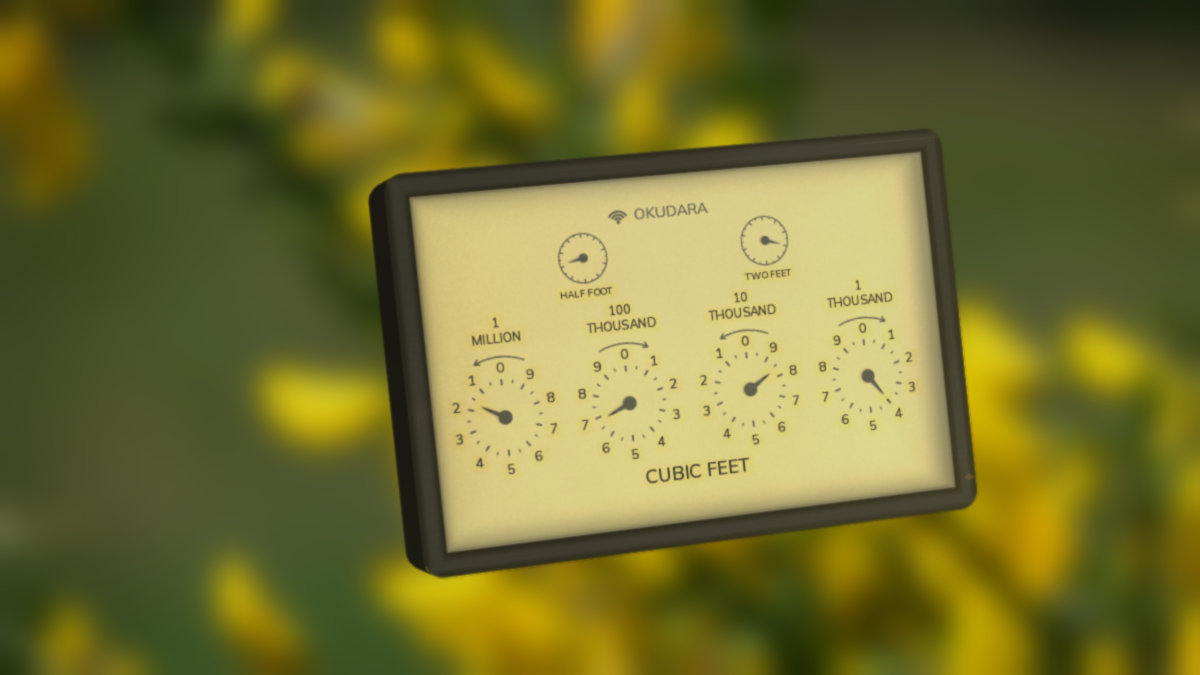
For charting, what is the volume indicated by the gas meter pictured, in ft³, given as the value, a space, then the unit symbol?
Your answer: 168400 ft³
